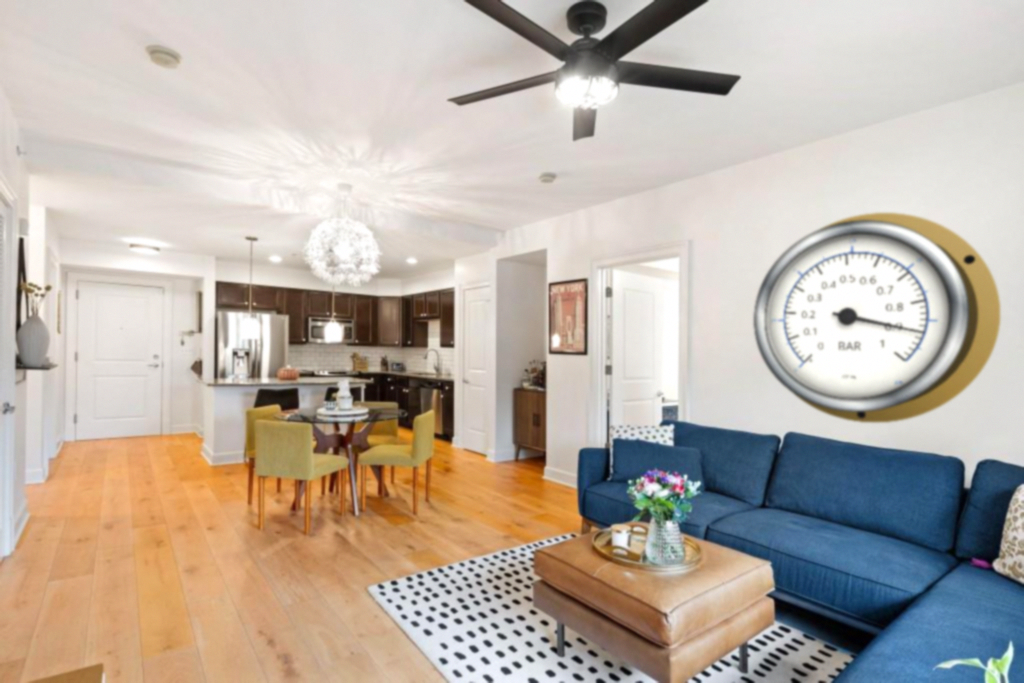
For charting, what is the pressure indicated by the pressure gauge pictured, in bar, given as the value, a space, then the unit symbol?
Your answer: 0.9 bar
